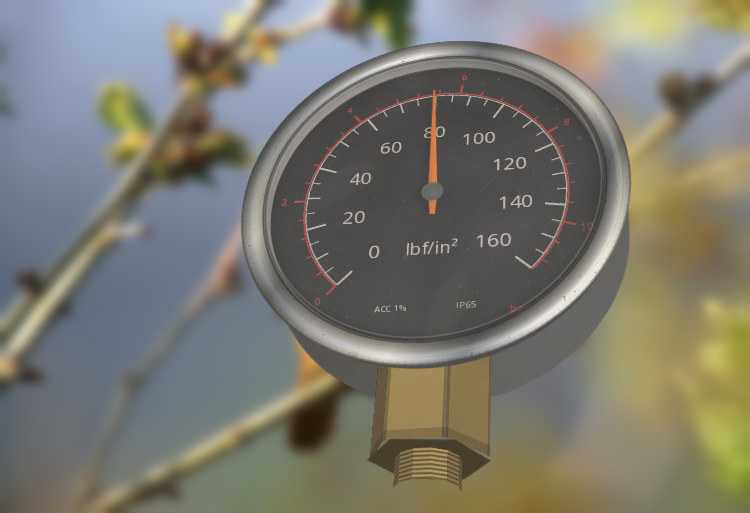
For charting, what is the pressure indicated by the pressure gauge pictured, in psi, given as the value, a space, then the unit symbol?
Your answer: 80 psi
